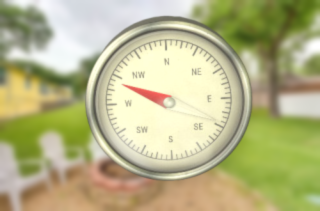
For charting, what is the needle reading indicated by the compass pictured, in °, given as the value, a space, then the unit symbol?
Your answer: 295 °
